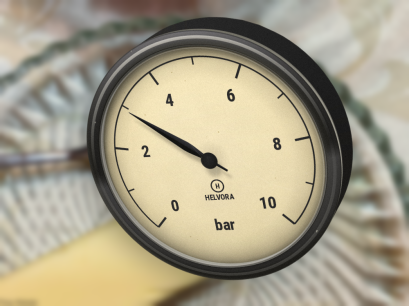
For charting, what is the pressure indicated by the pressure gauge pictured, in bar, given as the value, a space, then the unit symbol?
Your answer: 3 bar
